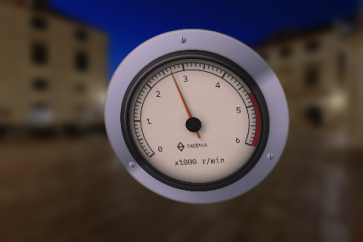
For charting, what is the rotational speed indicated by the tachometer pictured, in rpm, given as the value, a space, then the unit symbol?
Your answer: 2700 rpm
